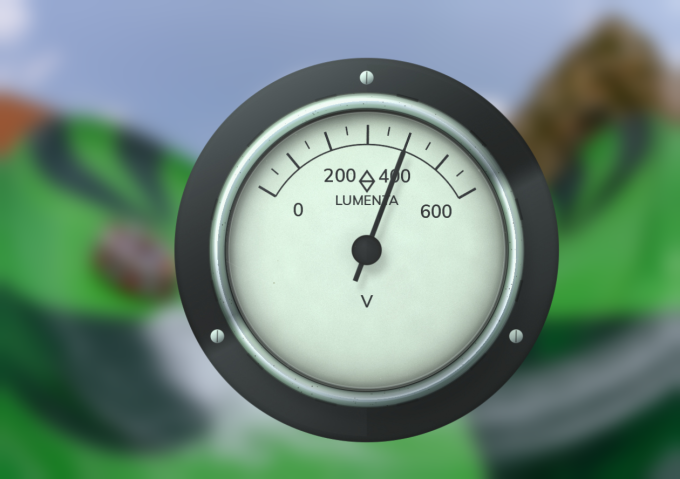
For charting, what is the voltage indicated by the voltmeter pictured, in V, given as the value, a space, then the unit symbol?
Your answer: 400 V
